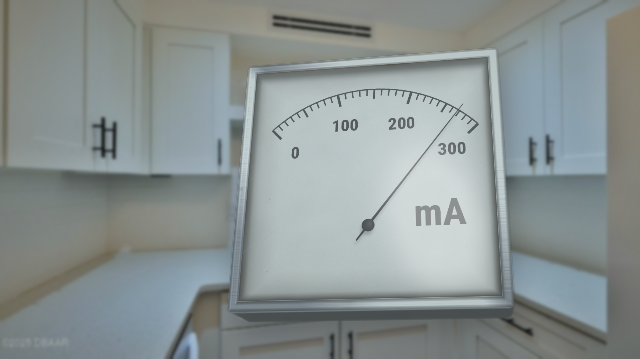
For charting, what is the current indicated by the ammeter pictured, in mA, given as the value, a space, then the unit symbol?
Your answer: 270 mA
